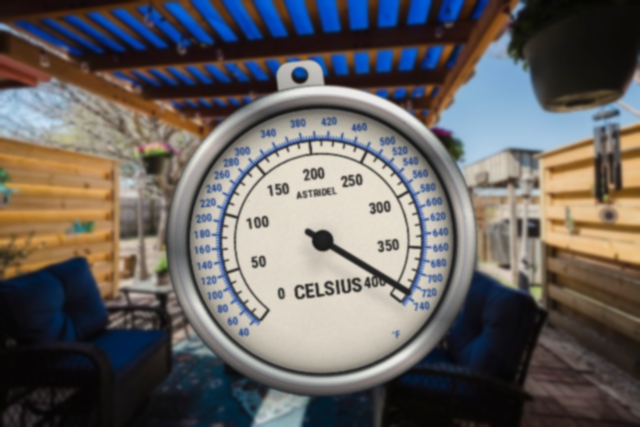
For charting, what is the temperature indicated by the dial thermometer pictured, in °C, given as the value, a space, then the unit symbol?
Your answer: 390 °C
